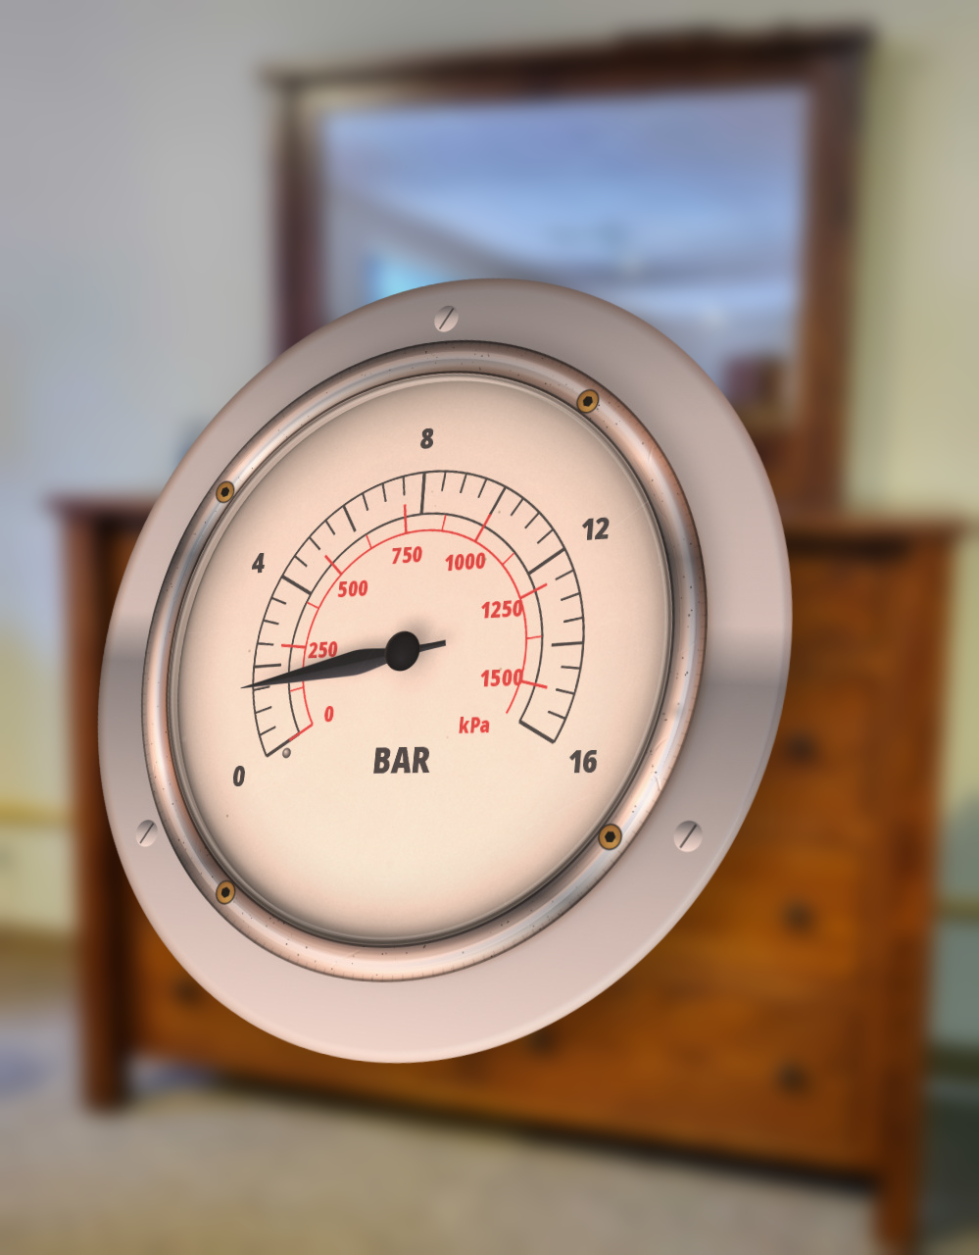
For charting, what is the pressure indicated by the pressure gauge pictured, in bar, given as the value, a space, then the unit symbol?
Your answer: 1.5 bar
